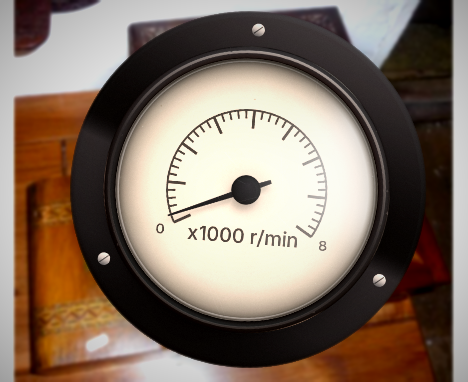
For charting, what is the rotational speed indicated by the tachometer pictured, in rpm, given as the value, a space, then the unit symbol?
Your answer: 200 rpm
